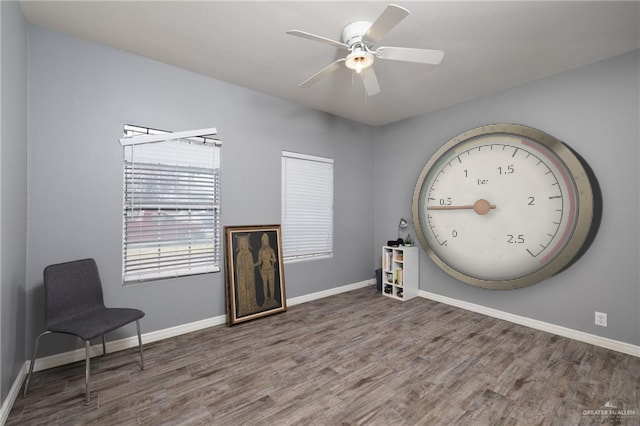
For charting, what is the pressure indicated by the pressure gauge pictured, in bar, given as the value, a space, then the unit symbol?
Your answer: 0.4 bar
